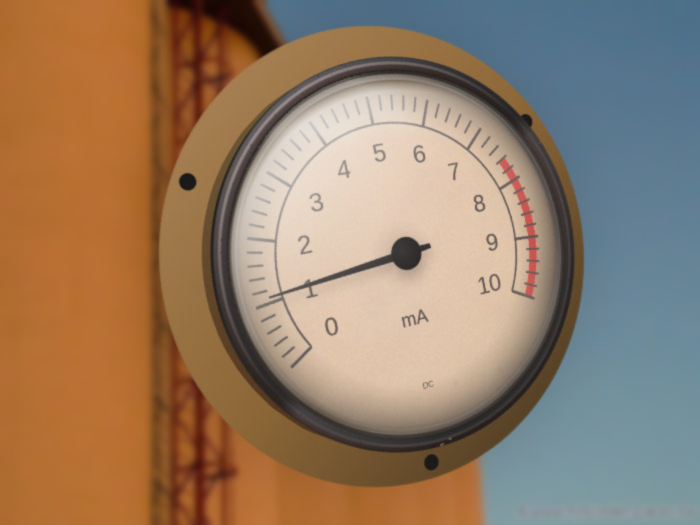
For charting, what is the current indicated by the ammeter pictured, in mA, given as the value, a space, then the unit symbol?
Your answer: 1.1 mA
